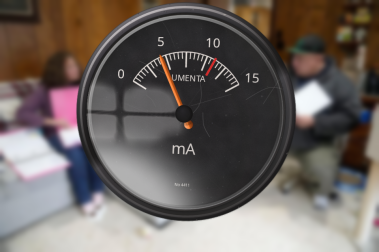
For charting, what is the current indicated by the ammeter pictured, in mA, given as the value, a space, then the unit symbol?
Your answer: 4.5 mA
